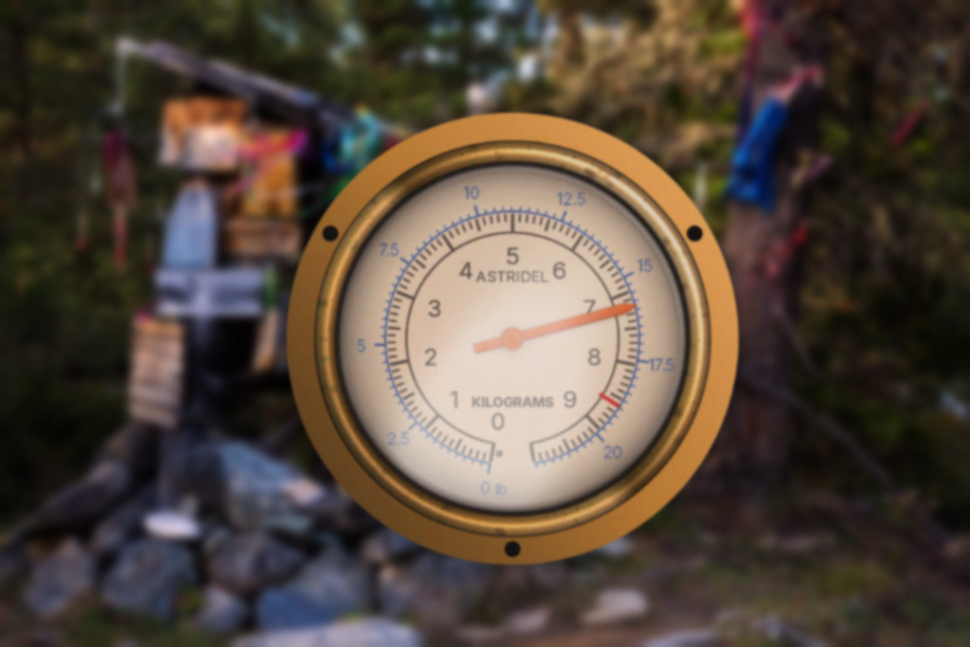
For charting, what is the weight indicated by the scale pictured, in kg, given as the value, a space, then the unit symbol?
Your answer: 7.2 kg
